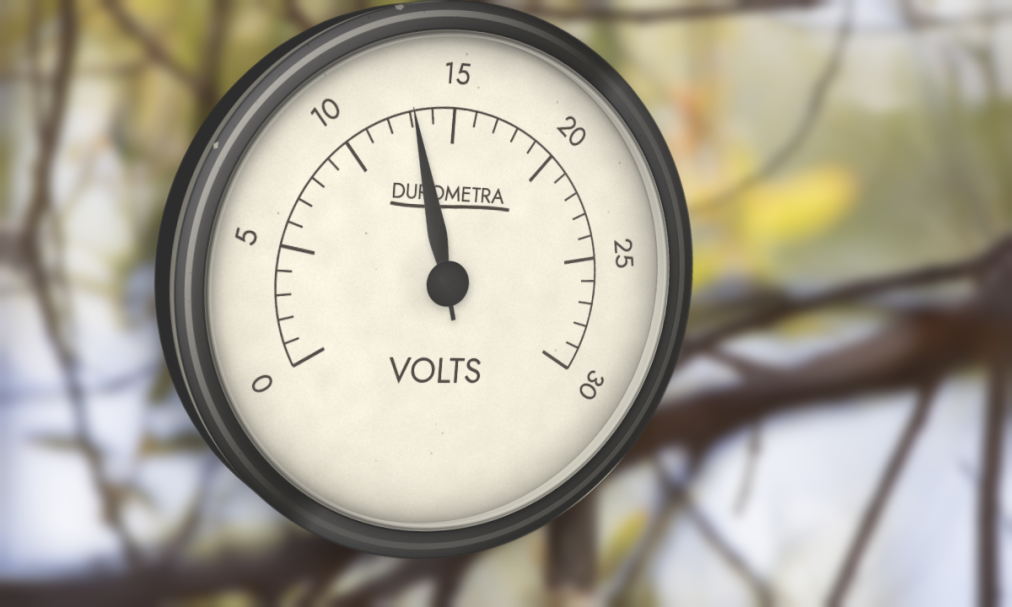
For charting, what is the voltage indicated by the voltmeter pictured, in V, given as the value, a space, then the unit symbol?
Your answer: 13 V
